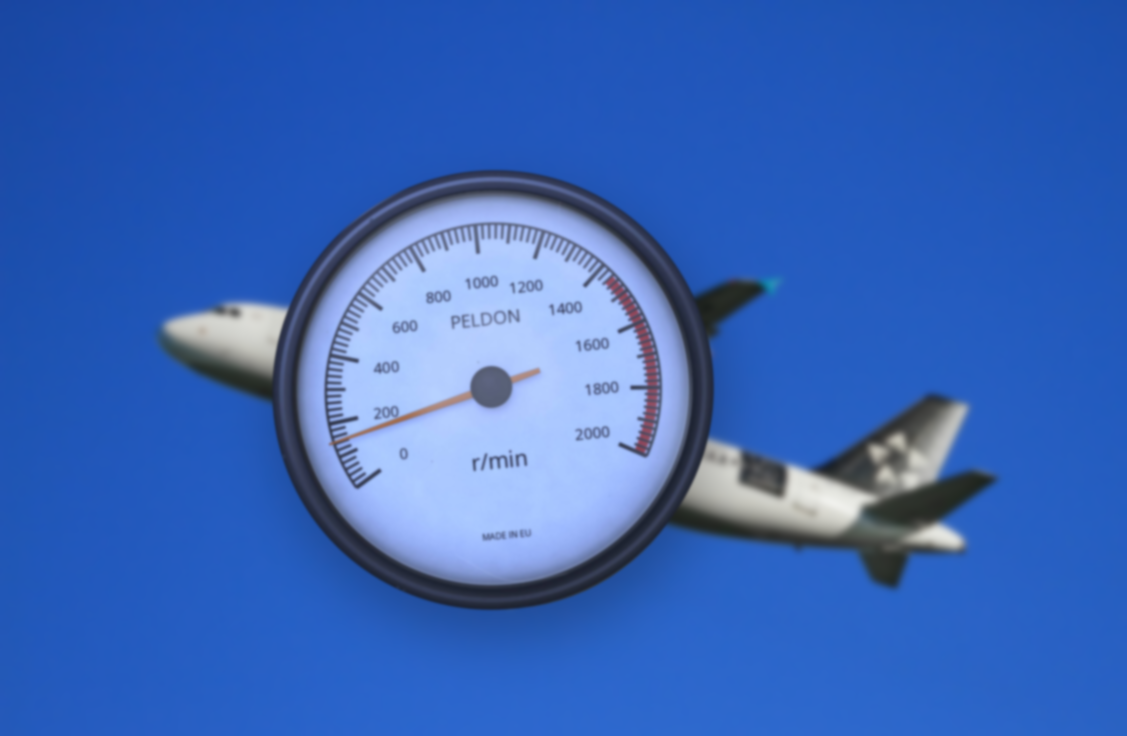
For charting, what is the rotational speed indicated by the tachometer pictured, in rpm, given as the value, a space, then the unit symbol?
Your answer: 140 rpm
